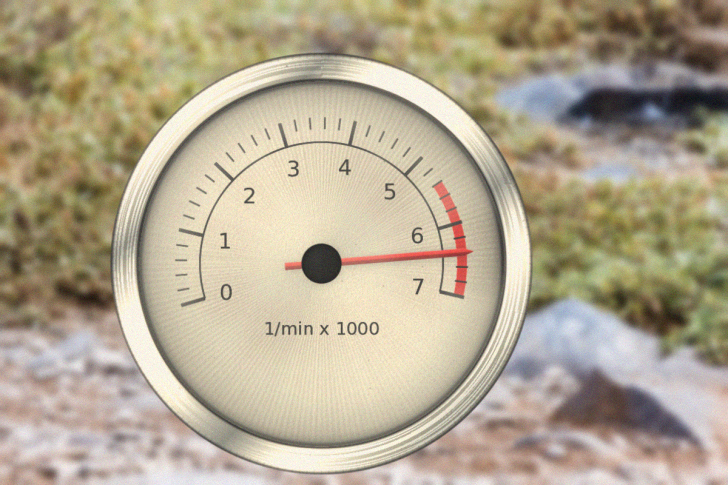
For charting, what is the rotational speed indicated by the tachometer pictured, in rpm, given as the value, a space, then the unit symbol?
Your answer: 6400 rpm
